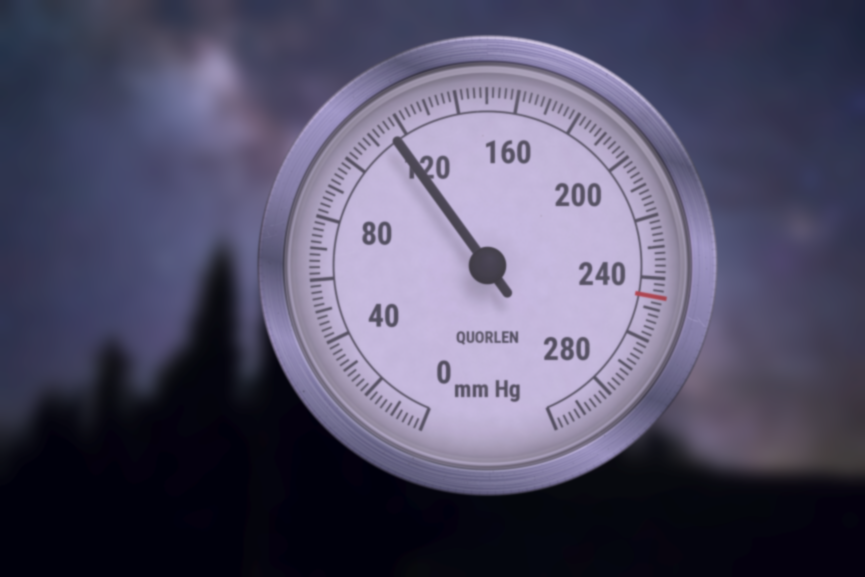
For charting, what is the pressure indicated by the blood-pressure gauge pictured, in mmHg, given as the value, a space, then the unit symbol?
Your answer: 116 mmHg
